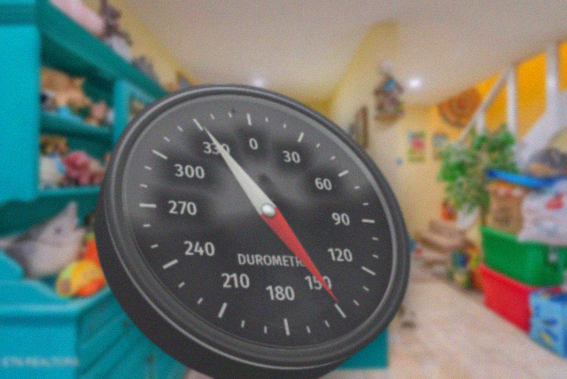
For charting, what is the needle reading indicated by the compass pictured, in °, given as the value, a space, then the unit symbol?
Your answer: 150 °
